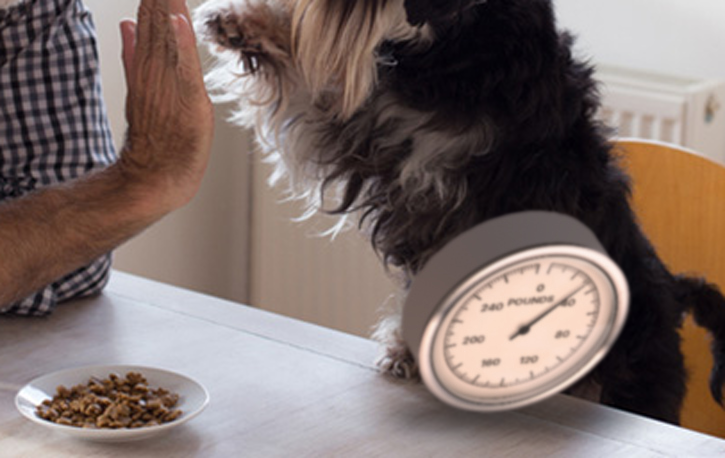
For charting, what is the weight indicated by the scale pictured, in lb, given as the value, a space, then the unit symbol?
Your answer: 30 lb
